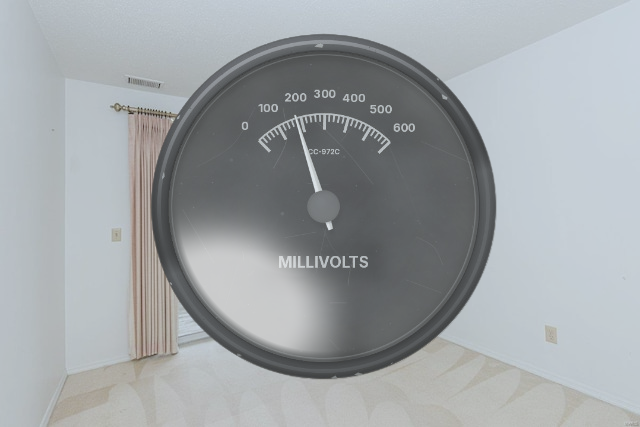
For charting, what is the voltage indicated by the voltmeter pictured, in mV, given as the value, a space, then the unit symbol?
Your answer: 180 mV
